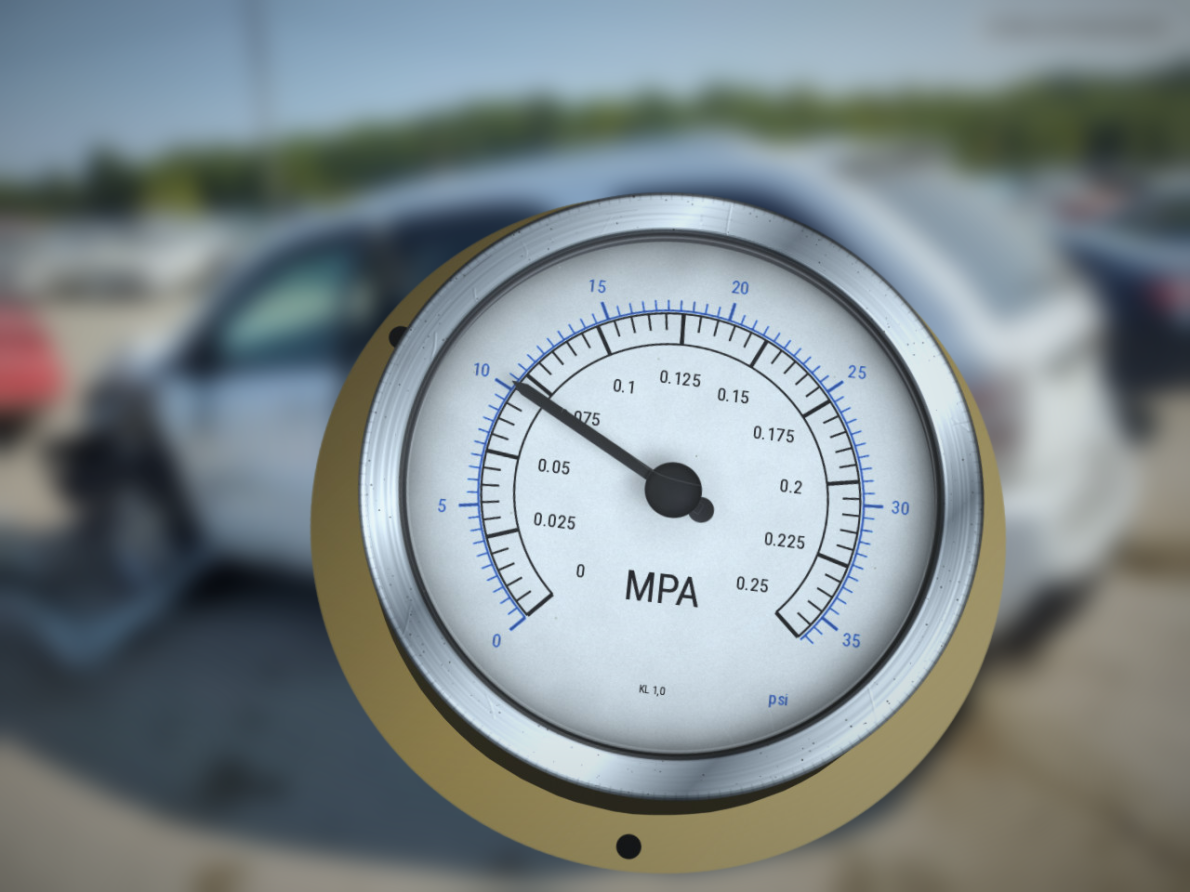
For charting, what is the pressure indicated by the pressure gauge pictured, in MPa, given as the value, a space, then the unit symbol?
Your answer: 0.07 MPa
